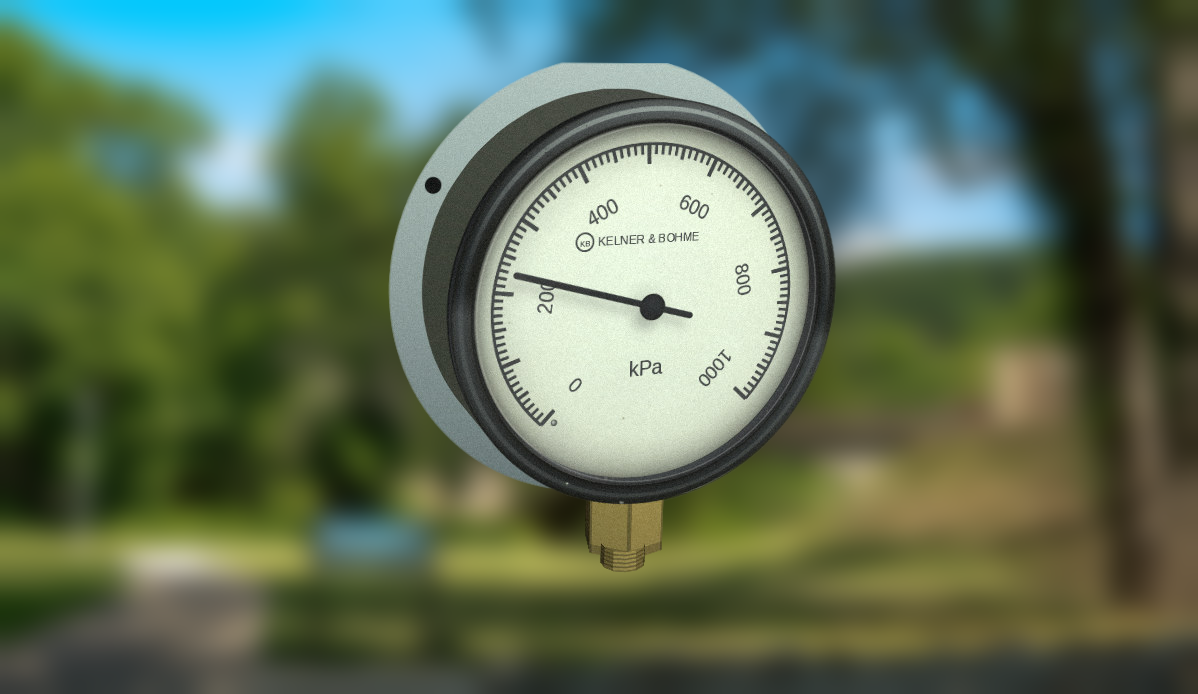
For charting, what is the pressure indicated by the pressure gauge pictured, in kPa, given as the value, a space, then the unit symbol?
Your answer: 230 kPa
